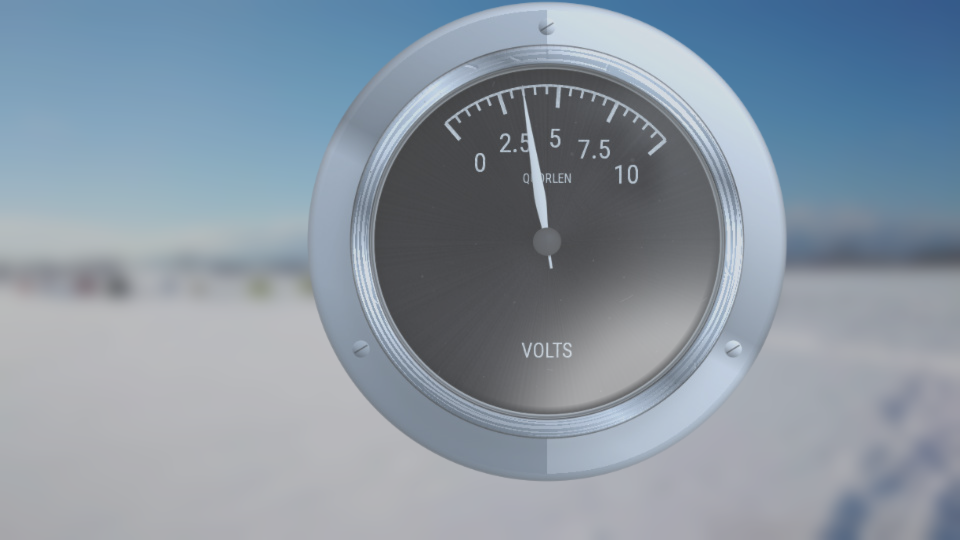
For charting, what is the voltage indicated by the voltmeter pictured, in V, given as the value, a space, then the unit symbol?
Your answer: 3.5 V
